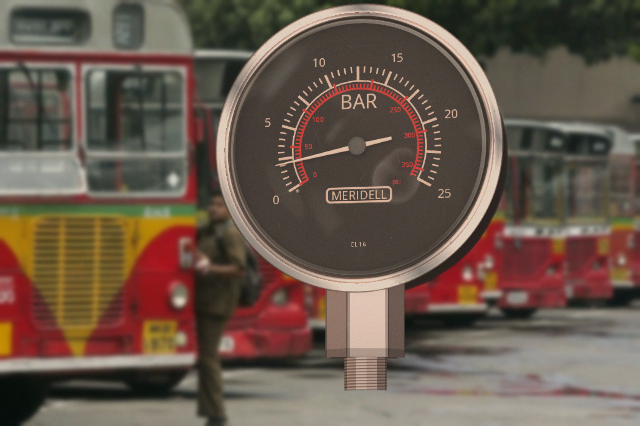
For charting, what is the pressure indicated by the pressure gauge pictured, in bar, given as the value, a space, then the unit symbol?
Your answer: 2 bar
